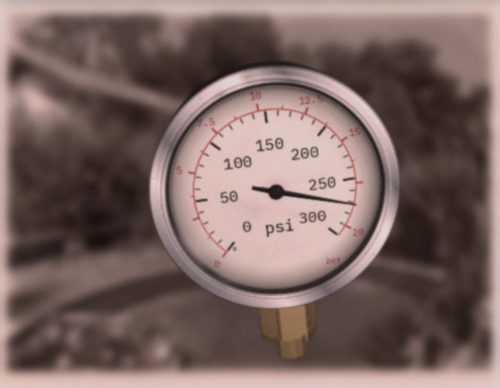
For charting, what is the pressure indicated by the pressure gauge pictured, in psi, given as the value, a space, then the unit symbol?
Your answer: 270 psi
